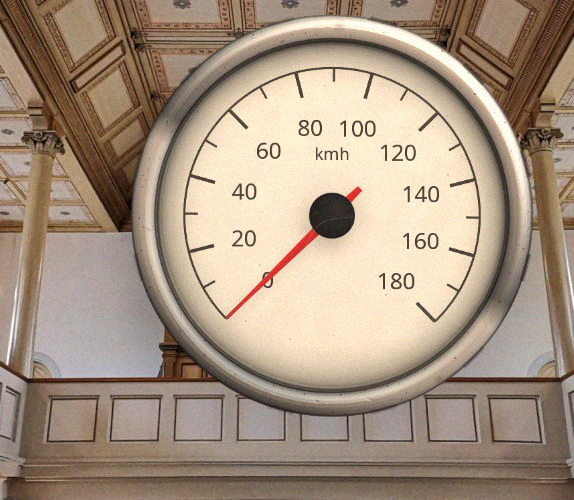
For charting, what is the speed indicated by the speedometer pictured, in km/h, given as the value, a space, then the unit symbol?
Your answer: 0 km/h
